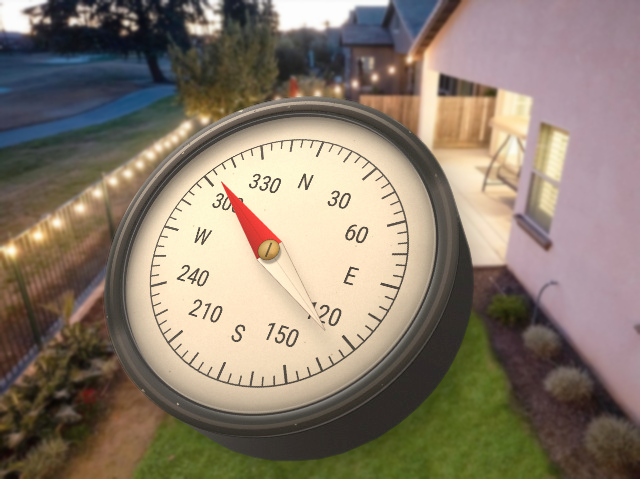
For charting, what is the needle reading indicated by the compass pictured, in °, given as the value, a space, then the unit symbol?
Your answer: 305 °
